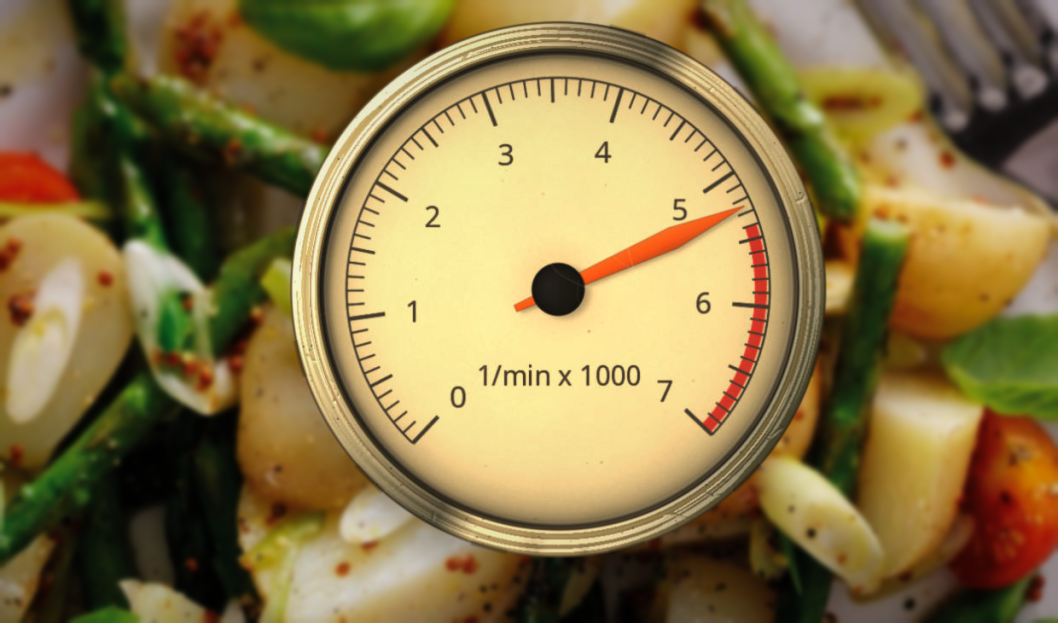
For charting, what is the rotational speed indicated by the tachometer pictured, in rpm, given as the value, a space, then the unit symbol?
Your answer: 5250 rpm
